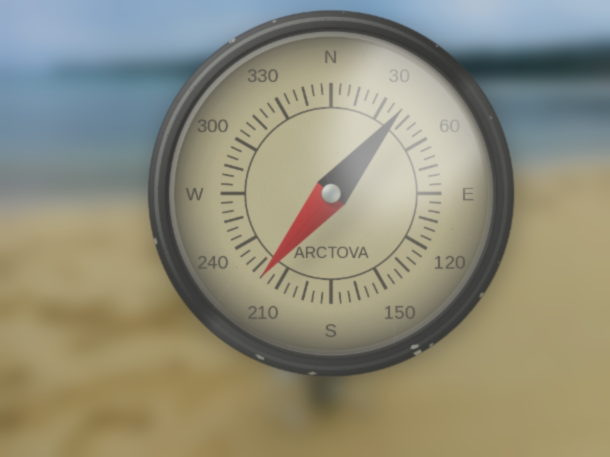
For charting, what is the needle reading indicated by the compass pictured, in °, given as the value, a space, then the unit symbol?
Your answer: 220 °
